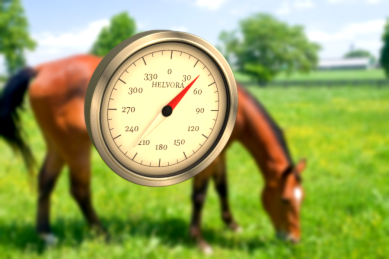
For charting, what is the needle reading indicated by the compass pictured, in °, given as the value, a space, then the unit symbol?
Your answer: 40 °
